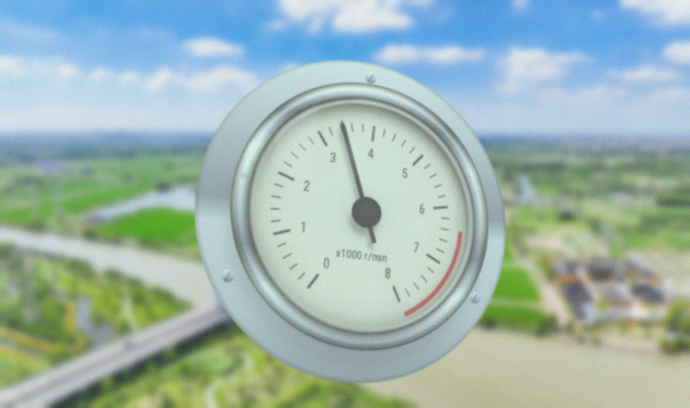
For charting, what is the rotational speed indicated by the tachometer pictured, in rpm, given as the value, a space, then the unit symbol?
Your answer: 3400 rpm
